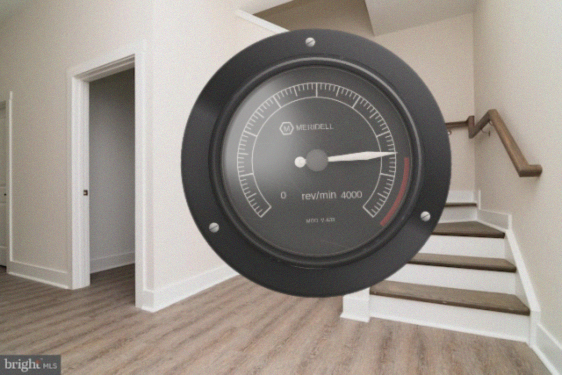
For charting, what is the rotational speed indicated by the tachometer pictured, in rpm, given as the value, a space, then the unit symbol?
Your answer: 3250 rpm
